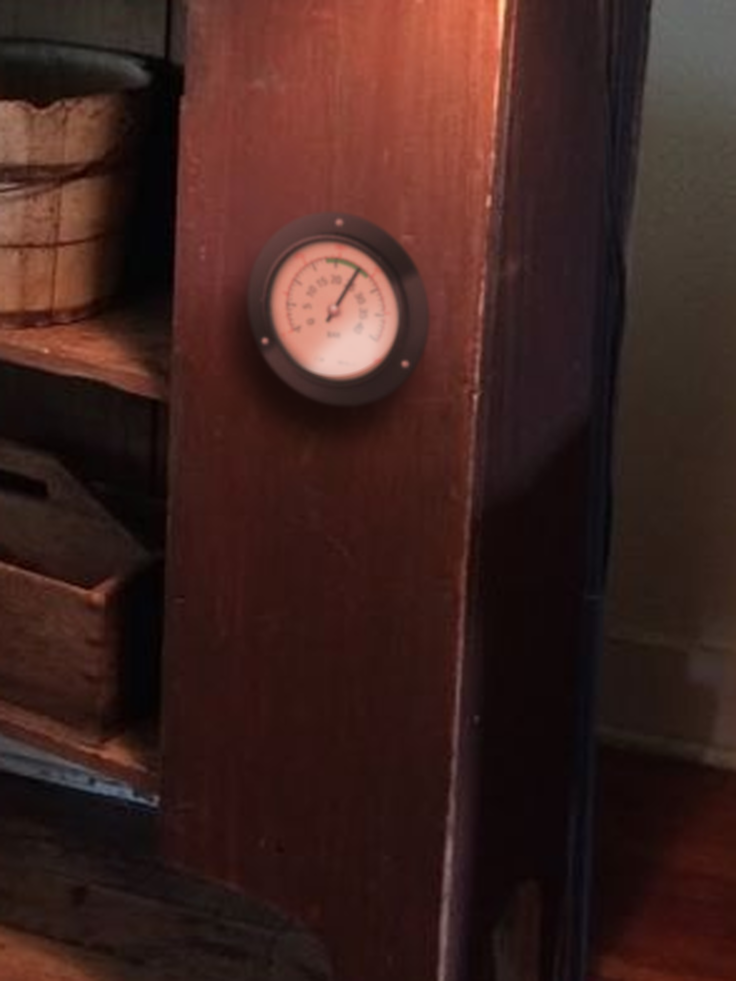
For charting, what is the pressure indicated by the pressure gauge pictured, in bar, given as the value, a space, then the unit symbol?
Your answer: 25 bar
